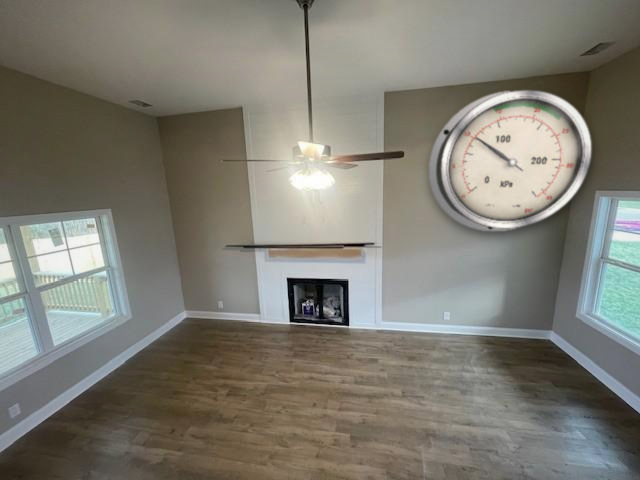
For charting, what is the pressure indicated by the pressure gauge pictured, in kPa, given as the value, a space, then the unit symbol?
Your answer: 70 kPa
